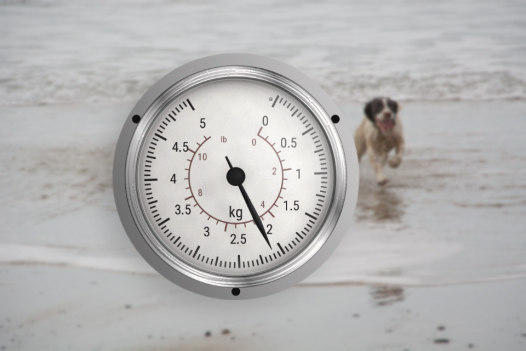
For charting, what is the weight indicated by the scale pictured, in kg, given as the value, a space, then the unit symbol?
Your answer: 2.1 kg
